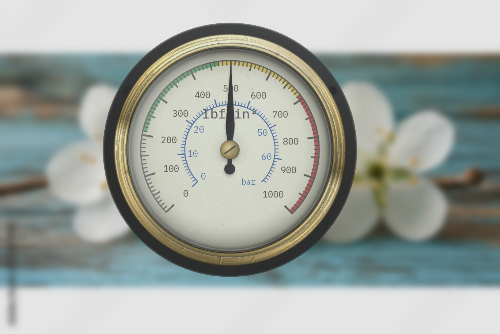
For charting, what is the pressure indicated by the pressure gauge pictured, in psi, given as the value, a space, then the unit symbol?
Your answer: 500 psi
